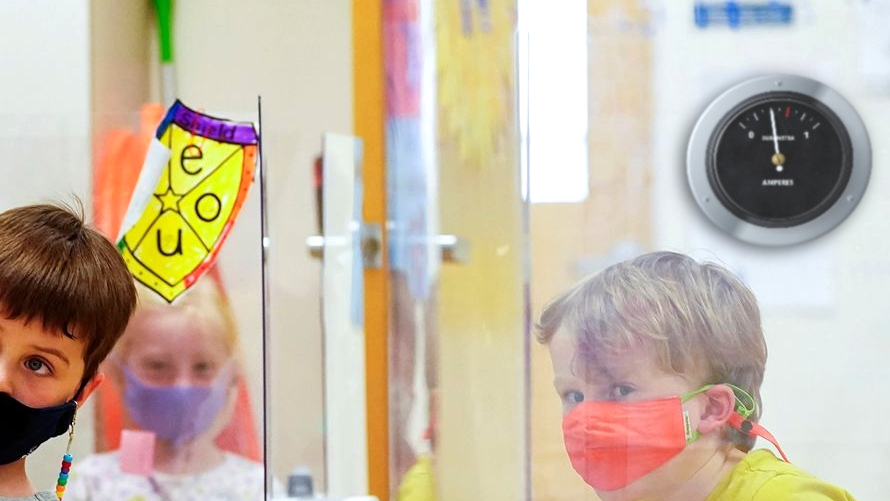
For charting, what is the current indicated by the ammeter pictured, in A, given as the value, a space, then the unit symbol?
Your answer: 0.4 A
